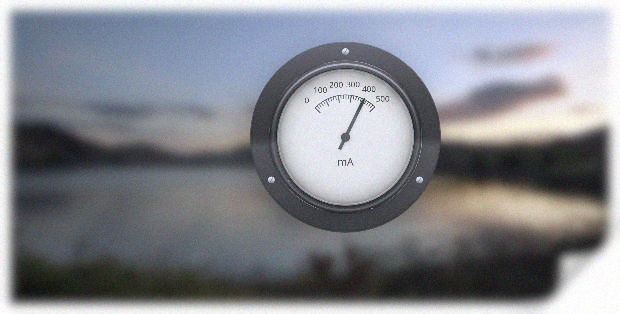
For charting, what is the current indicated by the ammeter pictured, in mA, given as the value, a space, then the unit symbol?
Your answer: 400 mA
